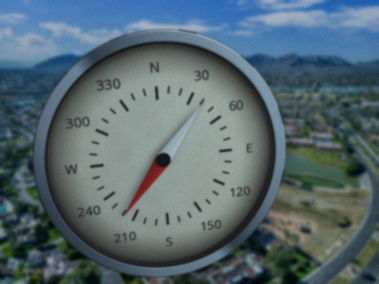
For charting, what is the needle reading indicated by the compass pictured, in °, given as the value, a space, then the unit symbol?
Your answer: 220 °
